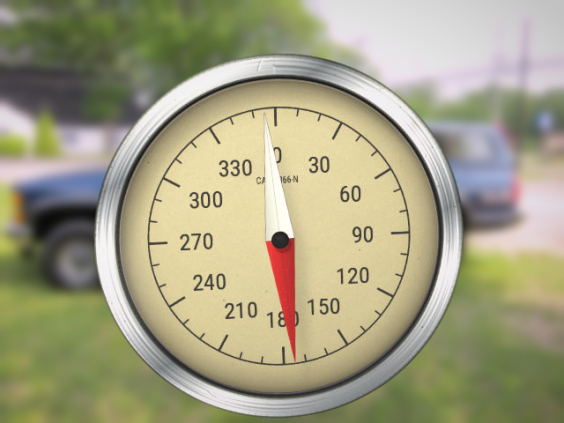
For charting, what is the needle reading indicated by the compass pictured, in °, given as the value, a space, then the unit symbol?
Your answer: 175 °
